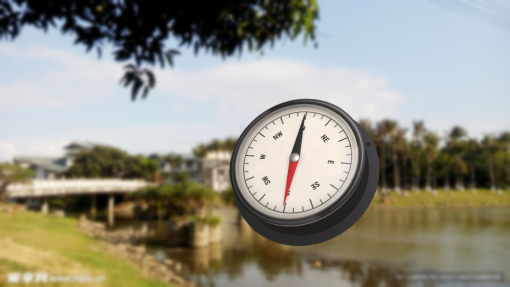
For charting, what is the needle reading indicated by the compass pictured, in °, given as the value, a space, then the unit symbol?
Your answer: 180 °
